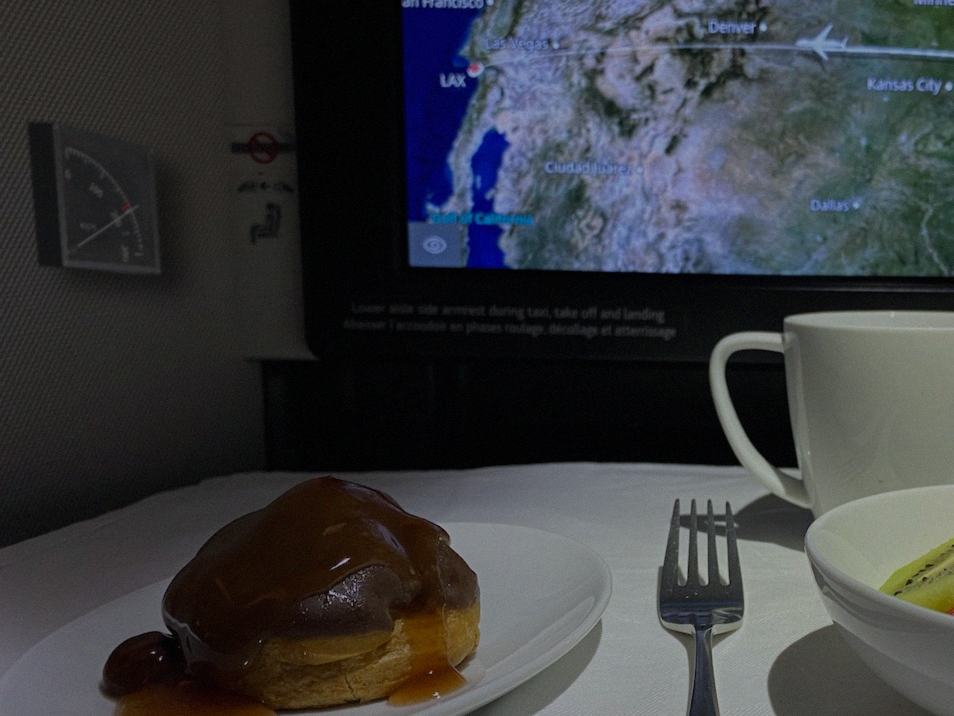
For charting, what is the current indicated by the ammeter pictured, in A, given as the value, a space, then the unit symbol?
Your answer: 200 A
